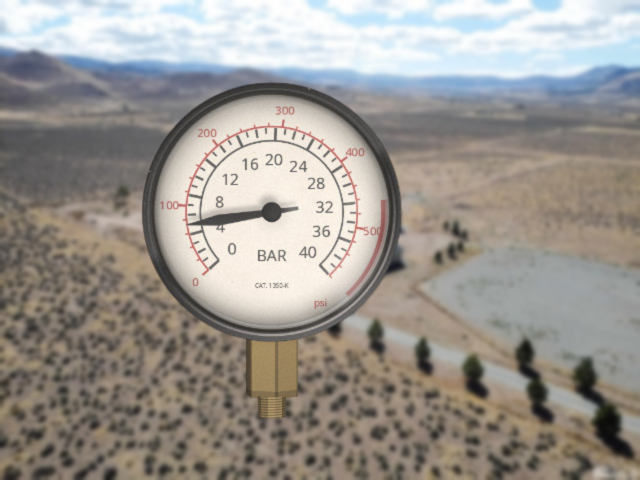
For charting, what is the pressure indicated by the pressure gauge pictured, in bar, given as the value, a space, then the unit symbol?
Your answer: 5 bar
